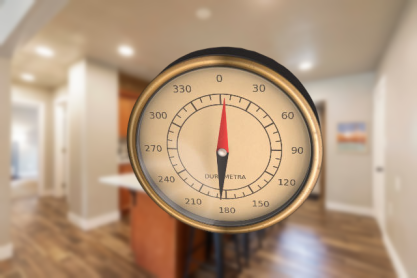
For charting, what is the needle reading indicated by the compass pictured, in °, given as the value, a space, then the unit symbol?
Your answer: 5 °
